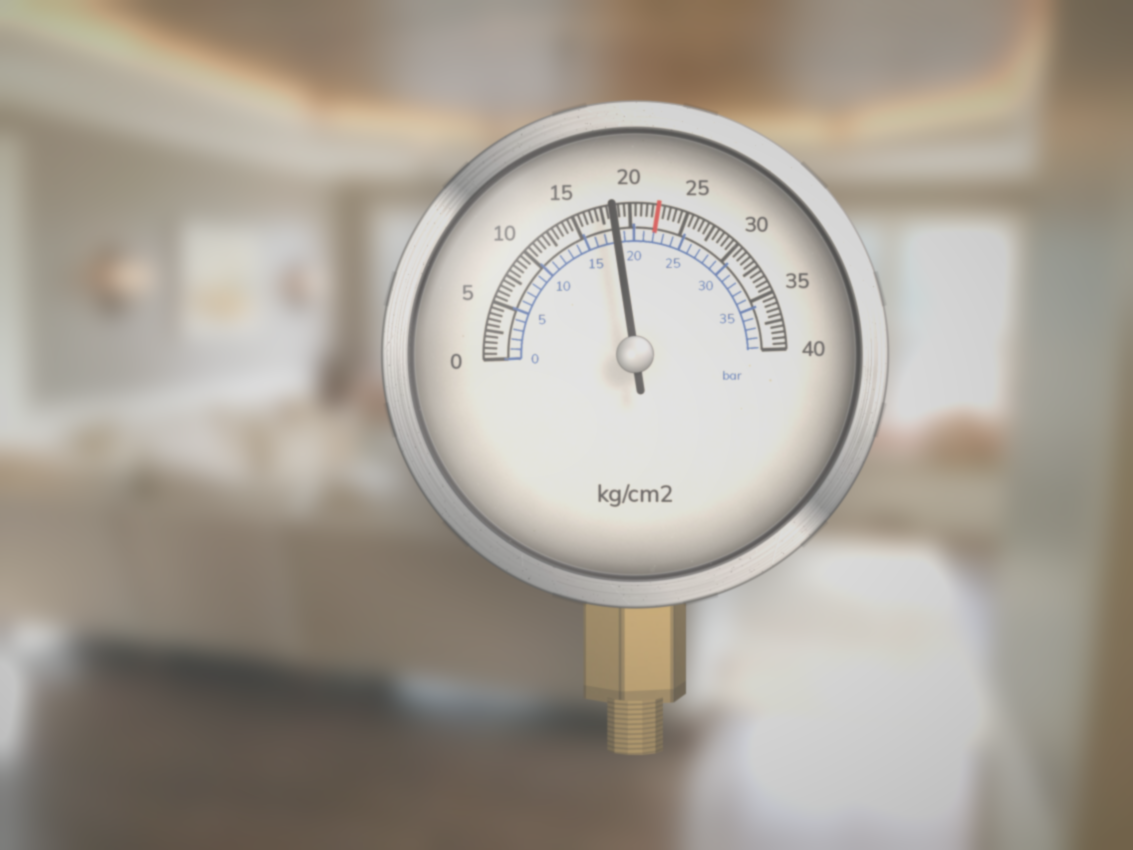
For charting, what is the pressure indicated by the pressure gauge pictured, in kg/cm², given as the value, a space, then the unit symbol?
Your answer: 18.5 kg/cm²
